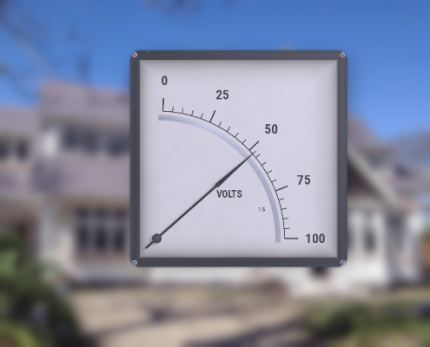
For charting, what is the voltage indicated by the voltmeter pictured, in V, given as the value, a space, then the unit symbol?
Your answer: 52.5 V
